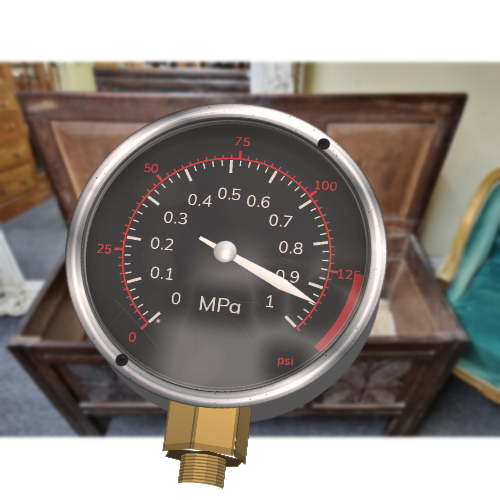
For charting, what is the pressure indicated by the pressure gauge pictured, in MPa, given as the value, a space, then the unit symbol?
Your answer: 0.94 MPa
